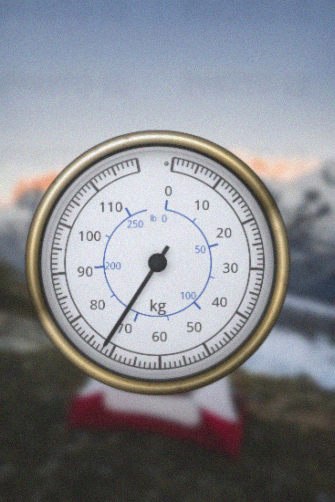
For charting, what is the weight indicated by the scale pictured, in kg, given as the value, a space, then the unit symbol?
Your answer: 72 kg
